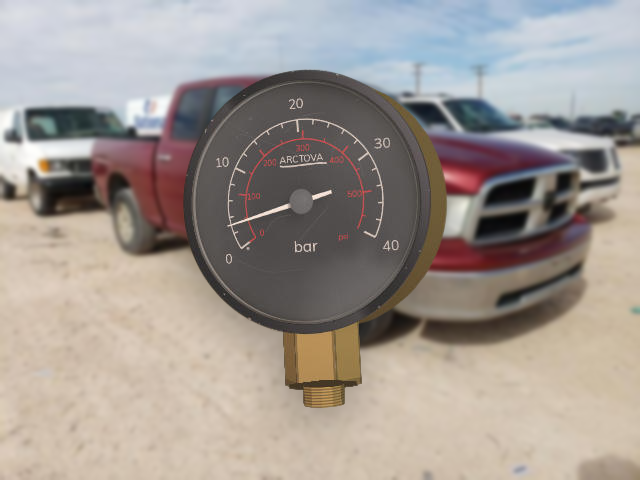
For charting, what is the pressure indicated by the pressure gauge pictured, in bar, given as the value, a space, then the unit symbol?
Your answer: 3 bar
